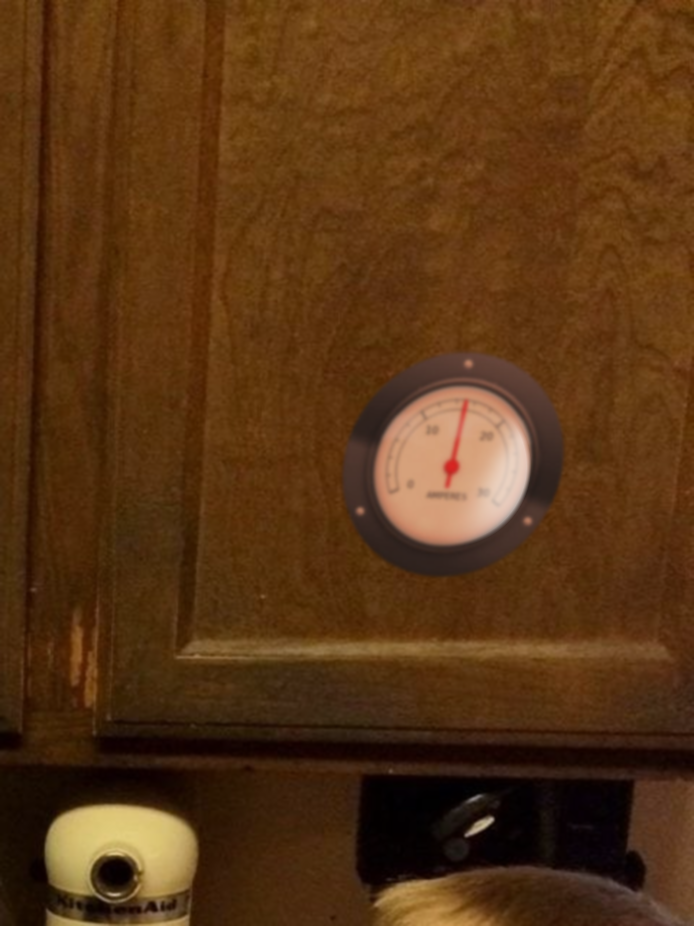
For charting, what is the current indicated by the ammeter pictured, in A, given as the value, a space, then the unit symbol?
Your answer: 15 A
